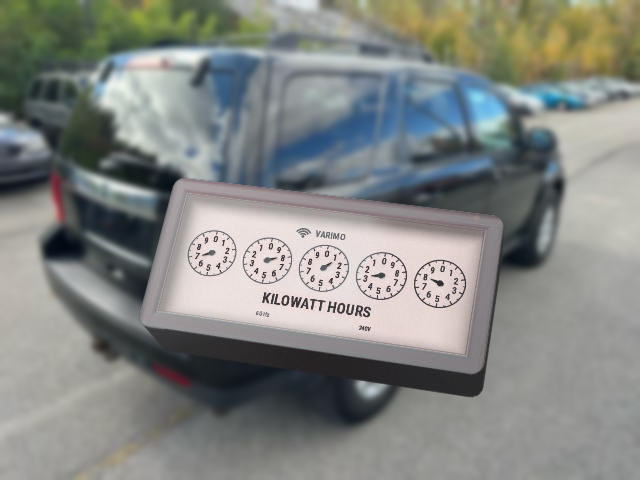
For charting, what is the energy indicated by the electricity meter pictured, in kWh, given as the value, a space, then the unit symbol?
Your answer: 68128 kWh
